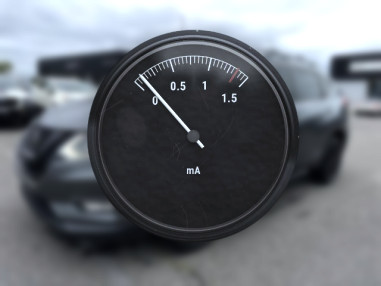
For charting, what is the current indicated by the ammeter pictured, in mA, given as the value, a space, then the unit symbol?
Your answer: 0.1 mA
